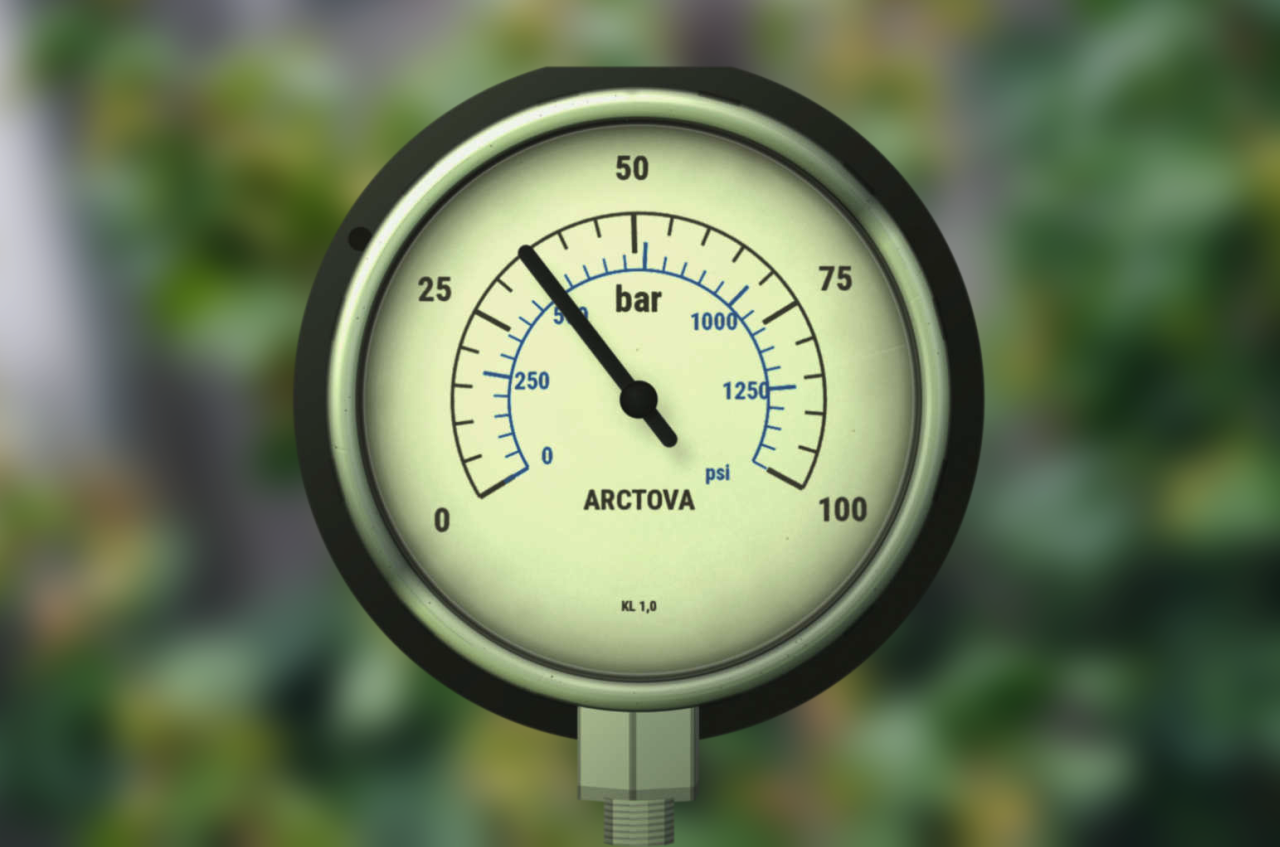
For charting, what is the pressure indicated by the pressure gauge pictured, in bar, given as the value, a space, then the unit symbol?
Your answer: 35 bar
